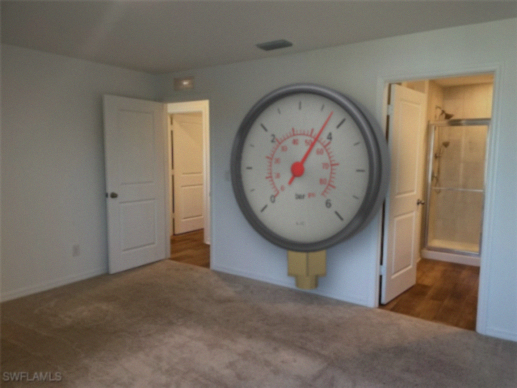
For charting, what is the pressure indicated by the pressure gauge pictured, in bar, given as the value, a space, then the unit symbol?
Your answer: 3.75 bar
